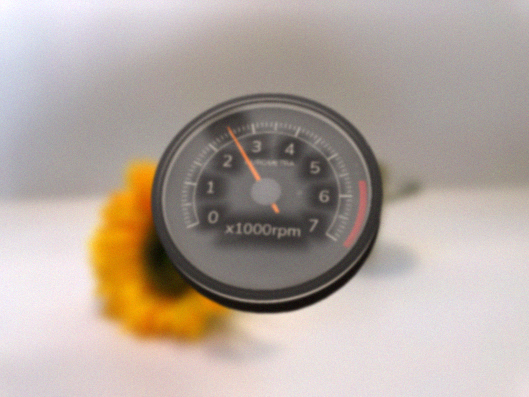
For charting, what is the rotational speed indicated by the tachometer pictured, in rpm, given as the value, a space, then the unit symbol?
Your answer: 2500 rpm
